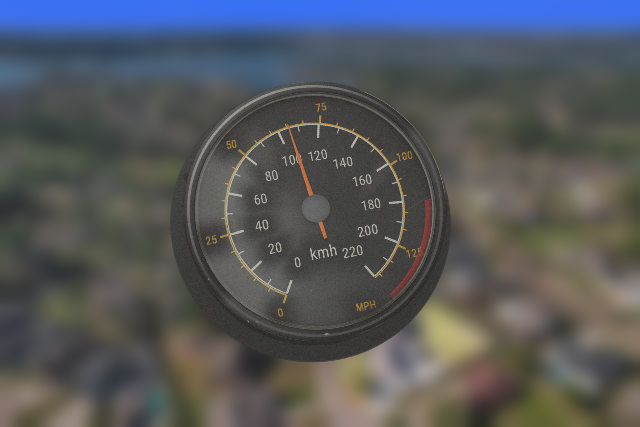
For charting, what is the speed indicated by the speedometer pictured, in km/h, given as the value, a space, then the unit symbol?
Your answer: 105 km/h
